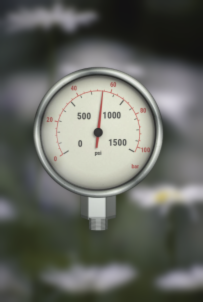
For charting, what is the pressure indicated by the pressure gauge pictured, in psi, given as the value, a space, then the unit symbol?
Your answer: 800 psi
